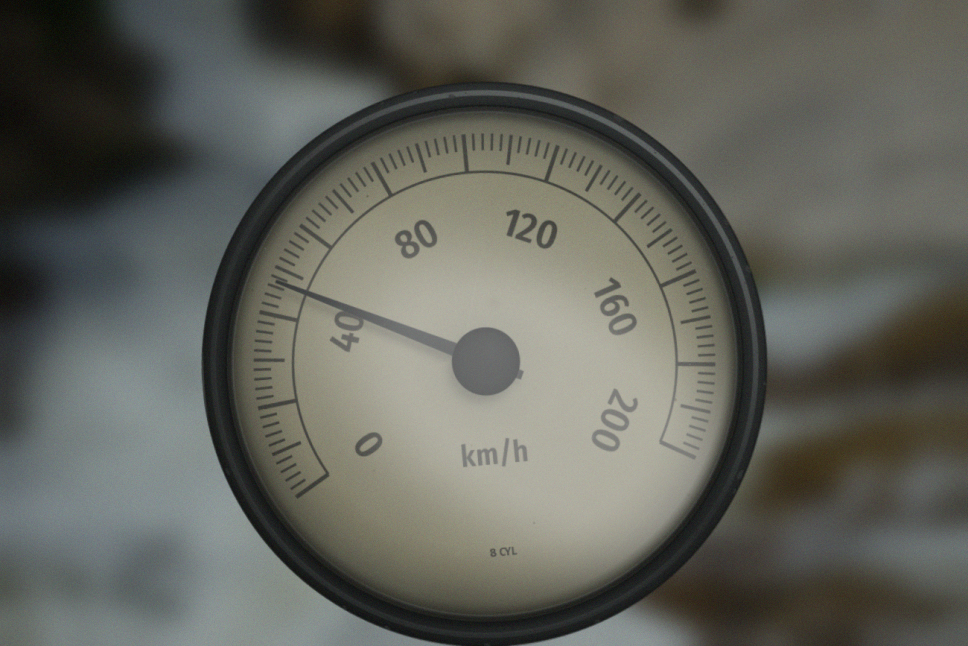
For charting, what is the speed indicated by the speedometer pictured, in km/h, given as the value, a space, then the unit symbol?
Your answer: 47 km/h
